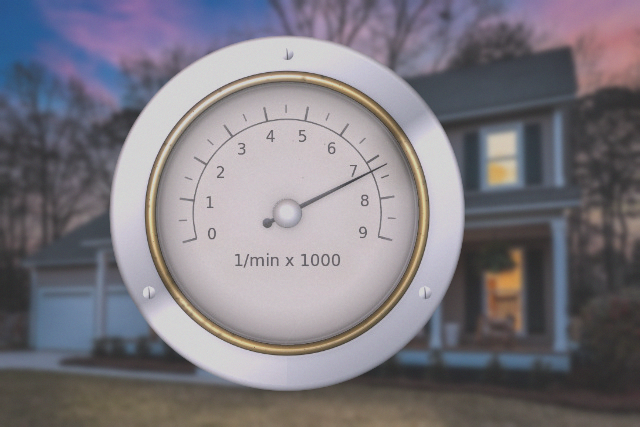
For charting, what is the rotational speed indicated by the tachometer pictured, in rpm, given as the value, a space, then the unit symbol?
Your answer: 7250 rpm
